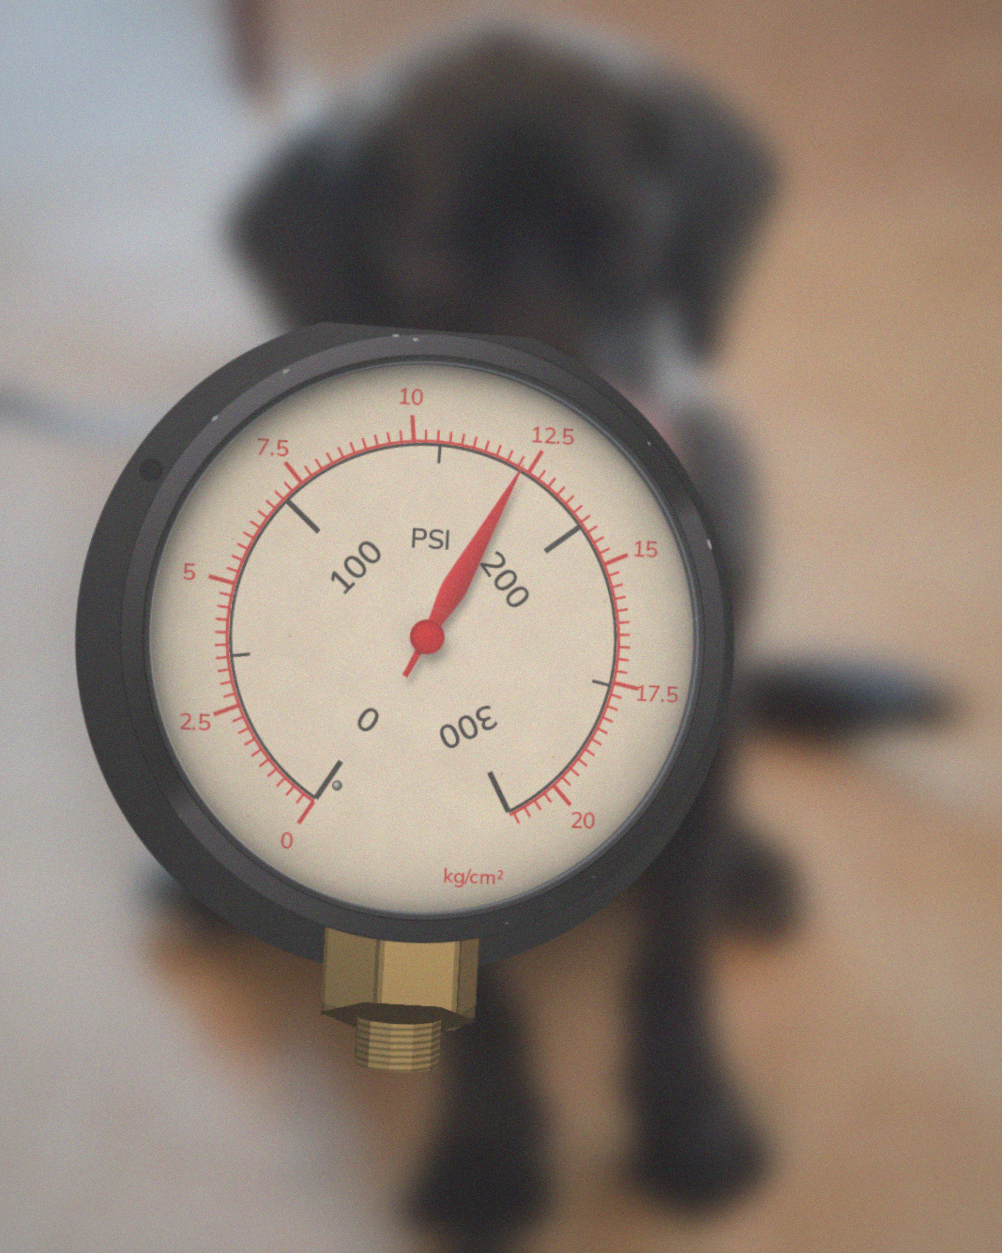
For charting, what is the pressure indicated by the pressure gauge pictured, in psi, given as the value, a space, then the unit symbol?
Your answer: 175 psi
